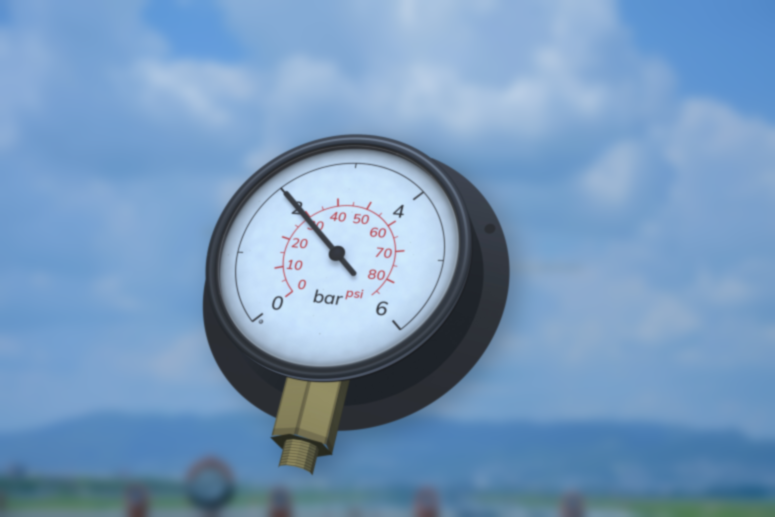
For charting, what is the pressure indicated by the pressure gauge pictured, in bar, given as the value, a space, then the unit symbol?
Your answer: 2 bar
